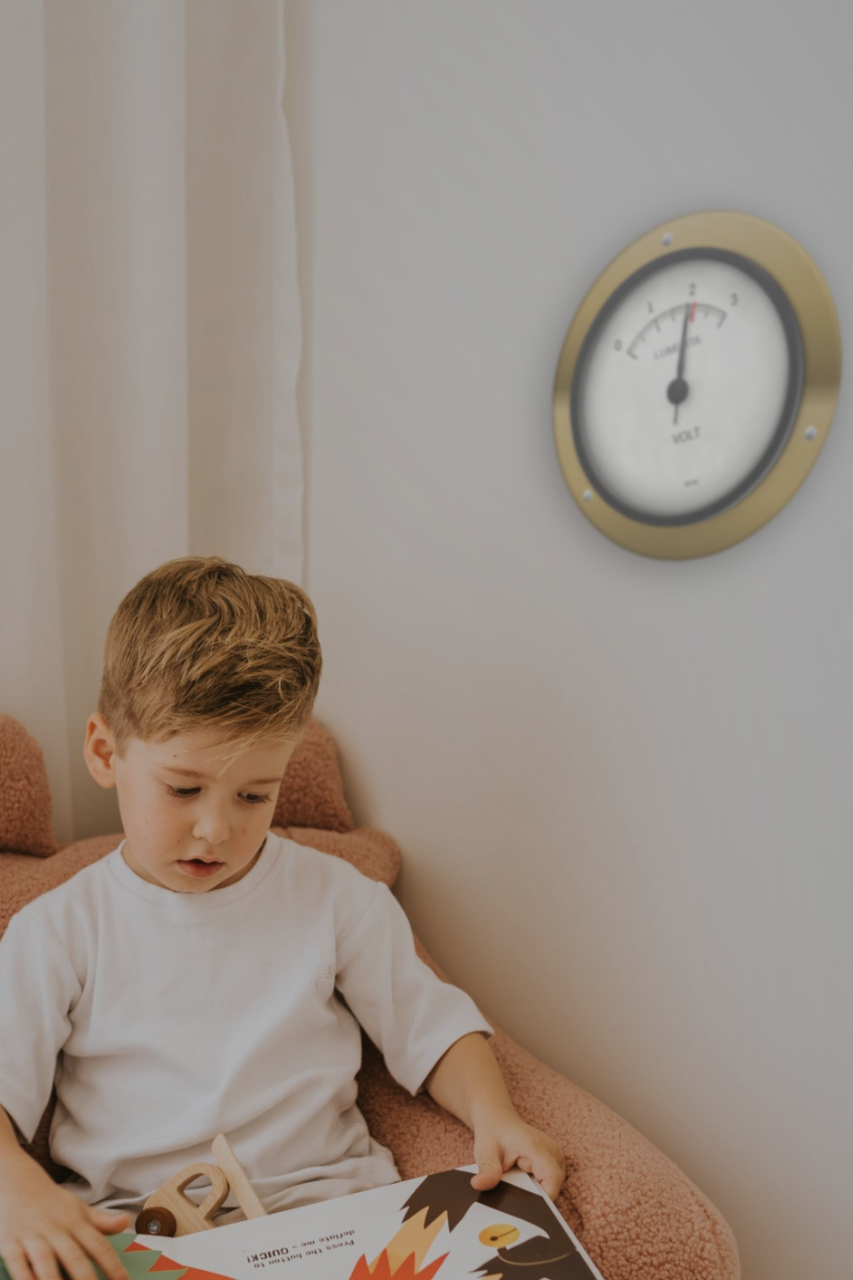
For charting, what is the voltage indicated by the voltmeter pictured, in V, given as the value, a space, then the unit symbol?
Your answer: 2 V
